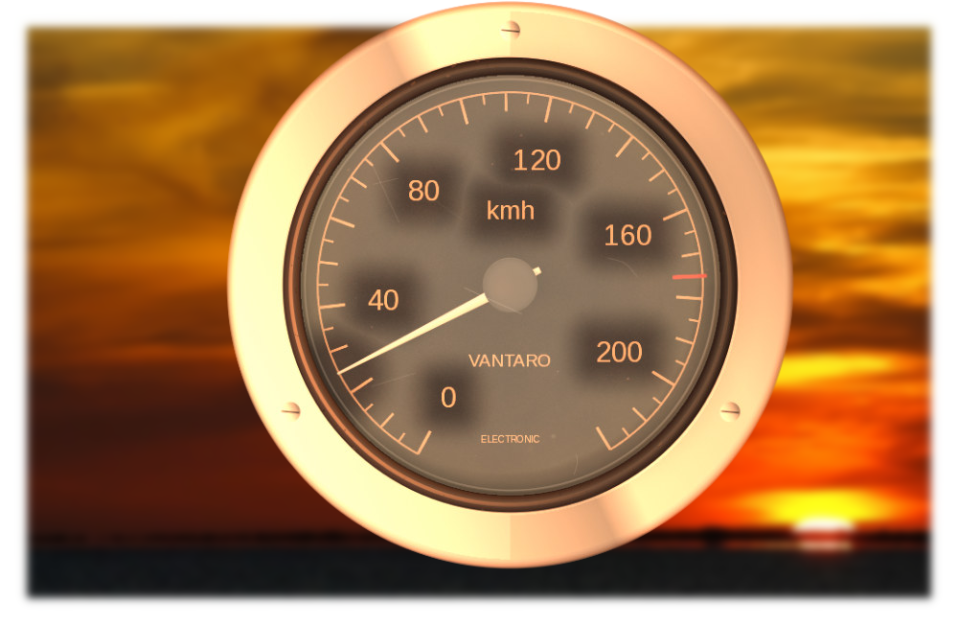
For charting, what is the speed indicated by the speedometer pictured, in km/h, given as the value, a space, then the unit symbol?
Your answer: 25 km/h
